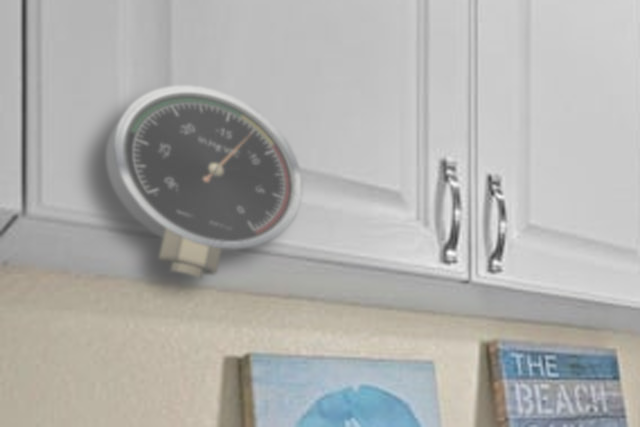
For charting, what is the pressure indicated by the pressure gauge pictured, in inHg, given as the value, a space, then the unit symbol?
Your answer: -12.5 inHg
